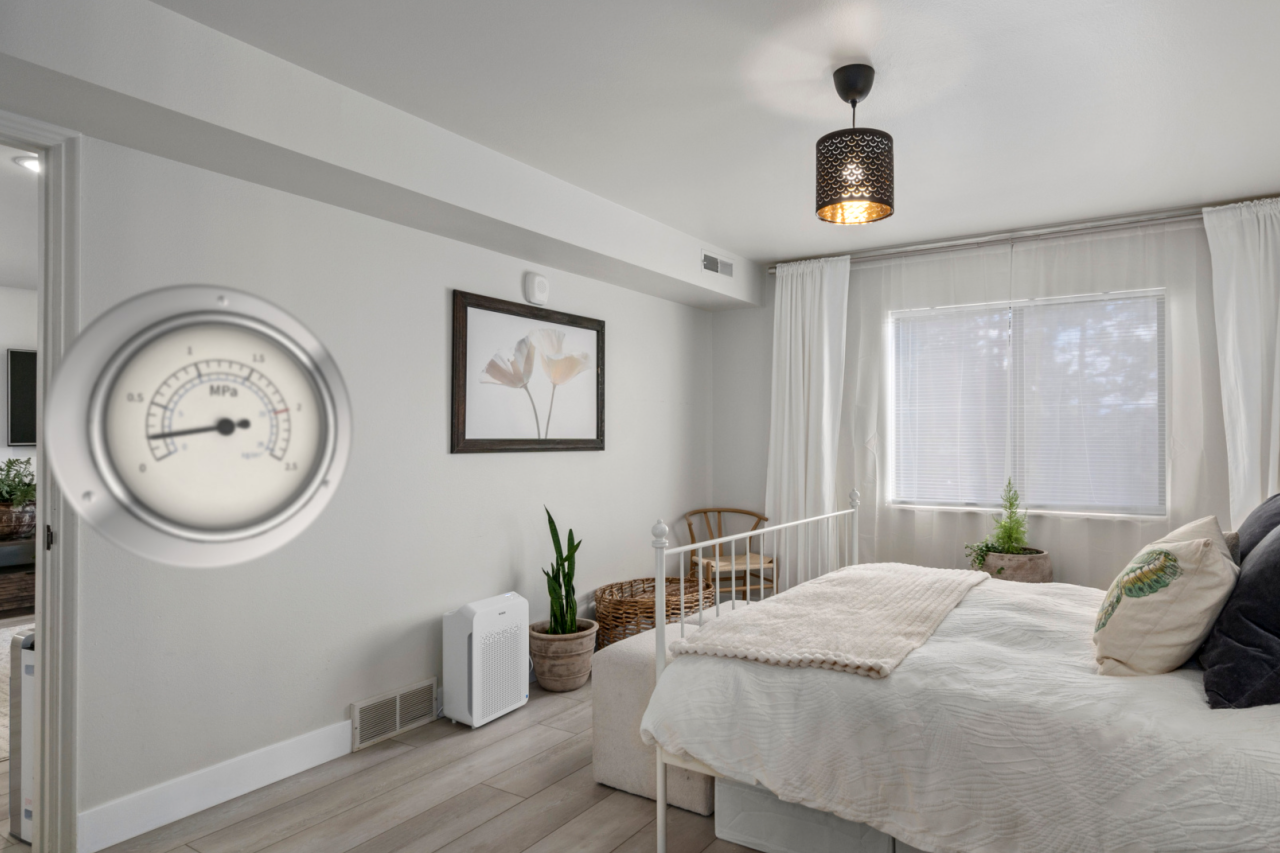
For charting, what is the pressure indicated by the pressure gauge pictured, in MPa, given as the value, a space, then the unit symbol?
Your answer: 0.2 MPa
